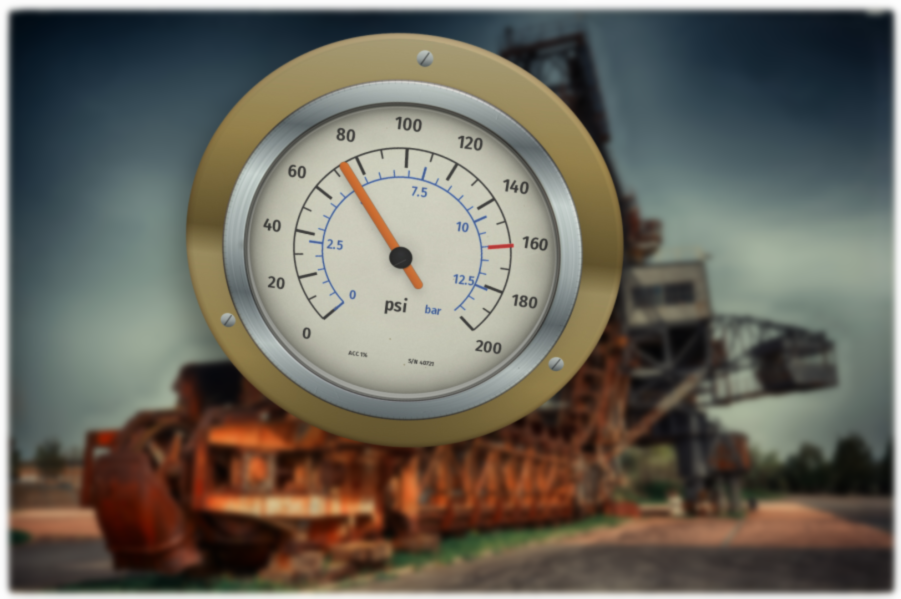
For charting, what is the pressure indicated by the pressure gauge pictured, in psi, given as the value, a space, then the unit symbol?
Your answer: 75 psi
